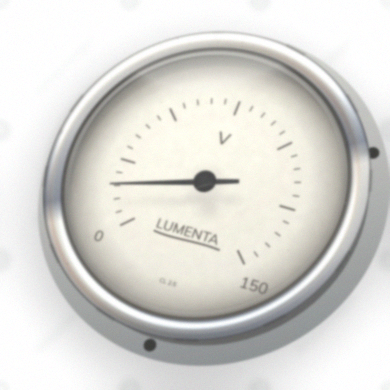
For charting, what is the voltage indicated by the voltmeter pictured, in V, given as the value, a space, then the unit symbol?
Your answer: 15 V
